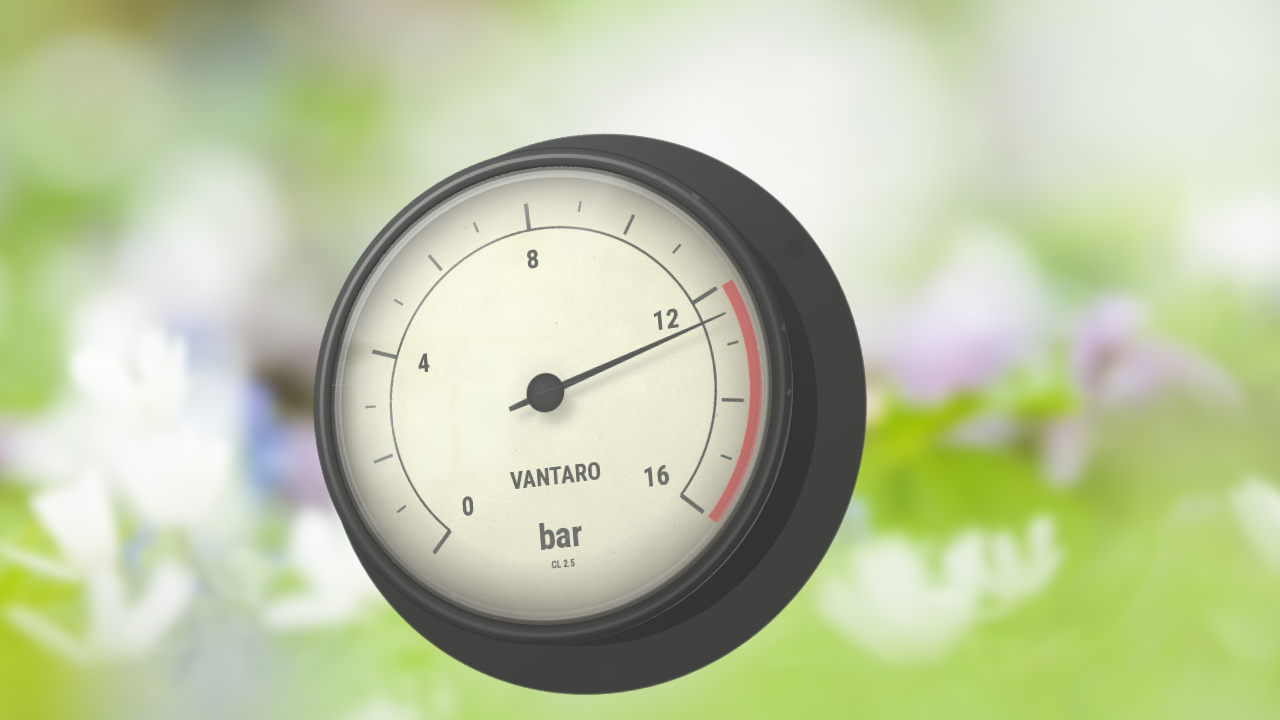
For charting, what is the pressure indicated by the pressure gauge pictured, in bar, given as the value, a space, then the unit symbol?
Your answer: 12.5 bar
